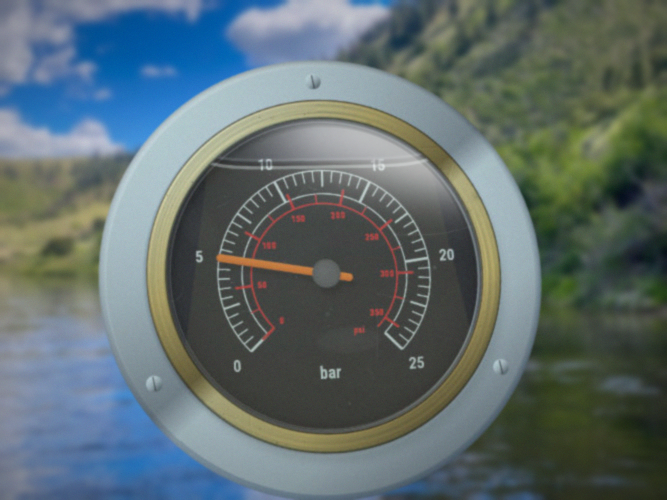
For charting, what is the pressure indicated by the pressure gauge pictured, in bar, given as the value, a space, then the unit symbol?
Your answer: 5 bar
